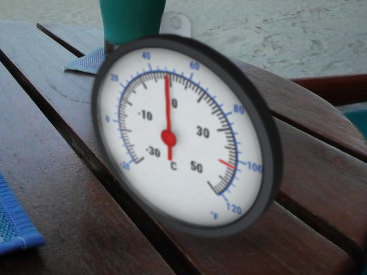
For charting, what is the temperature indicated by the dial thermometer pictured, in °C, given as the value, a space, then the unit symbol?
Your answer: 10 °C
